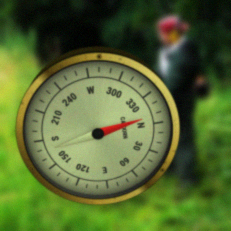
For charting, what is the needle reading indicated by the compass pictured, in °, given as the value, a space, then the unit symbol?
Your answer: 350 °
